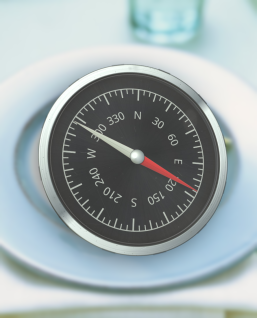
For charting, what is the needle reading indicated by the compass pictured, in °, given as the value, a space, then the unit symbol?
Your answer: 115 °
